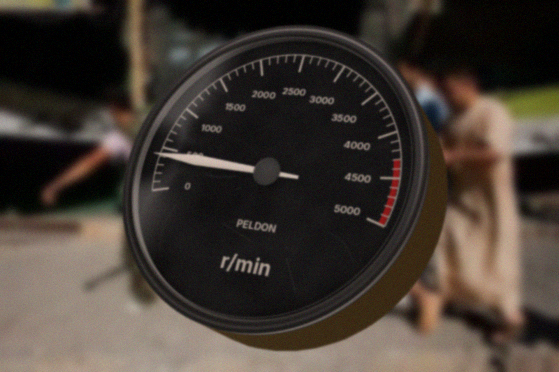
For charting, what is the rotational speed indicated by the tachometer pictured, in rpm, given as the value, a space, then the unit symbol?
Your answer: 400 rpm
